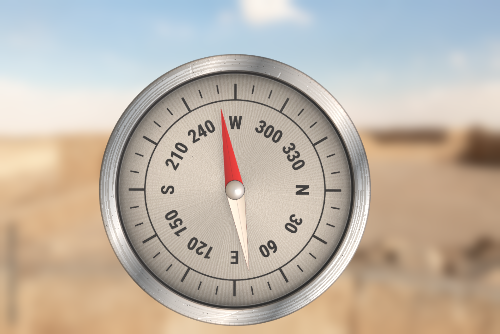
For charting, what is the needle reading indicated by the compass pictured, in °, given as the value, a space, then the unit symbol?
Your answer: 260 °
